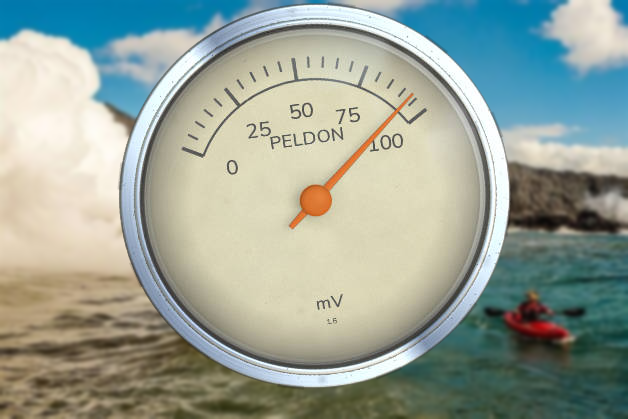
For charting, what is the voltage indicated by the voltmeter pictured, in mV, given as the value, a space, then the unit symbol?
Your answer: 92.5 mV
